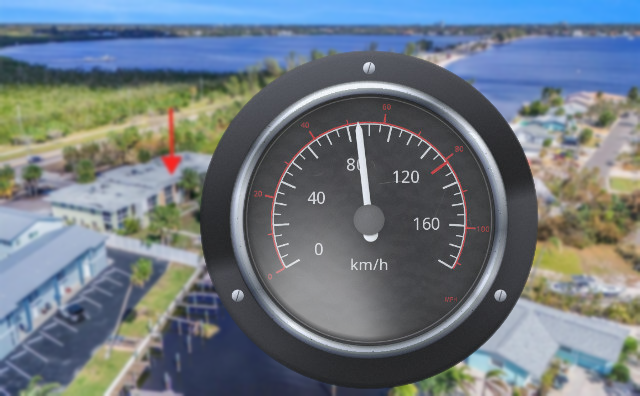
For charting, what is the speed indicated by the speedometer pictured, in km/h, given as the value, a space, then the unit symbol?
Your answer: 85 km/h
